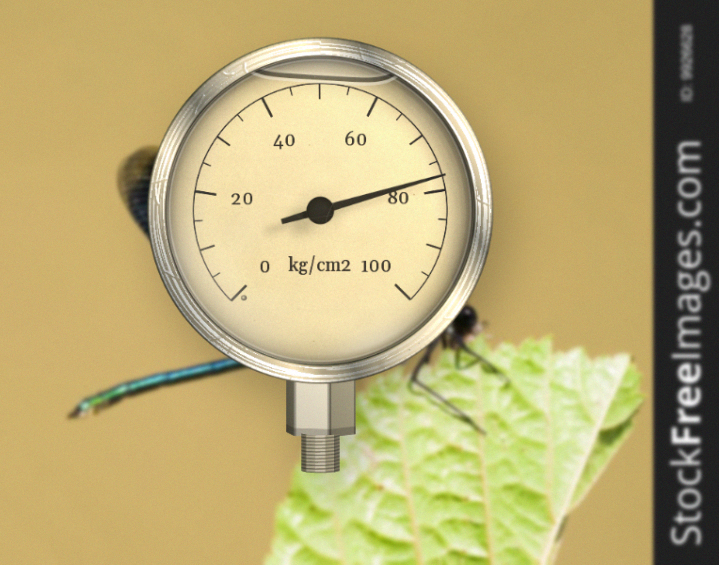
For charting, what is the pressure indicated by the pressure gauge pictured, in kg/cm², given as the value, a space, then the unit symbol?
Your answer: 77.5 kg/cm²
